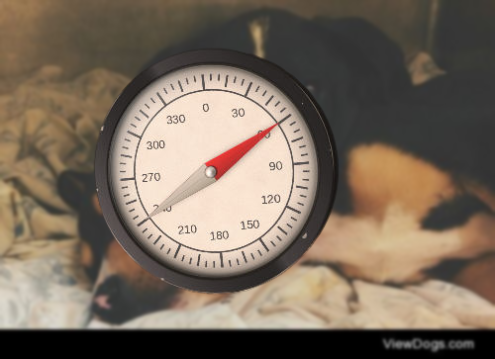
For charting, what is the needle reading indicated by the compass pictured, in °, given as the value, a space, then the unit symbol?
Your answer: 60 °
